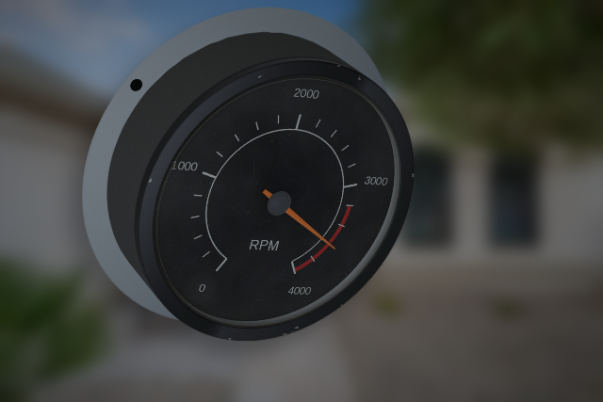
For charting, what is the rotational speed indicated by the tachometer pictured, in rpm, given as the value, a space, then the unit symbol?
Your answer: 3600 rpm
